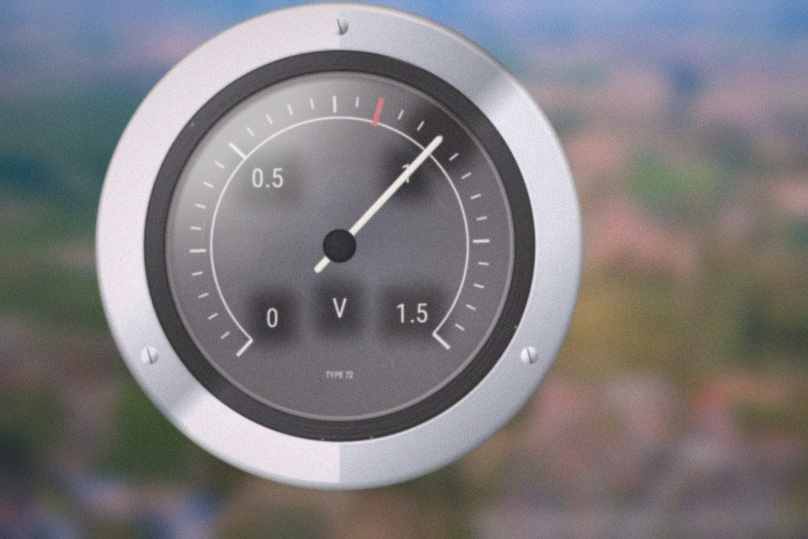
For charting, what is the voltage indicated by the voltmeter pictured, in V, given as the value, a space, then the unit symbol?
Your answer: 1 V
